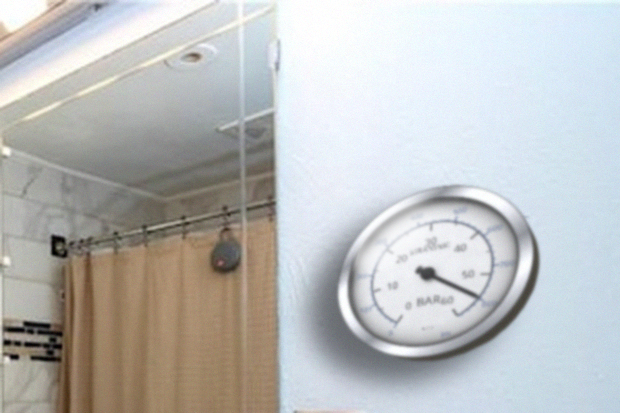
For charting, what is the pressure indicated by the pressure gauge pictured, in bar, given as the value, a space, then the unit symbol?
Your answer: 55 bar
